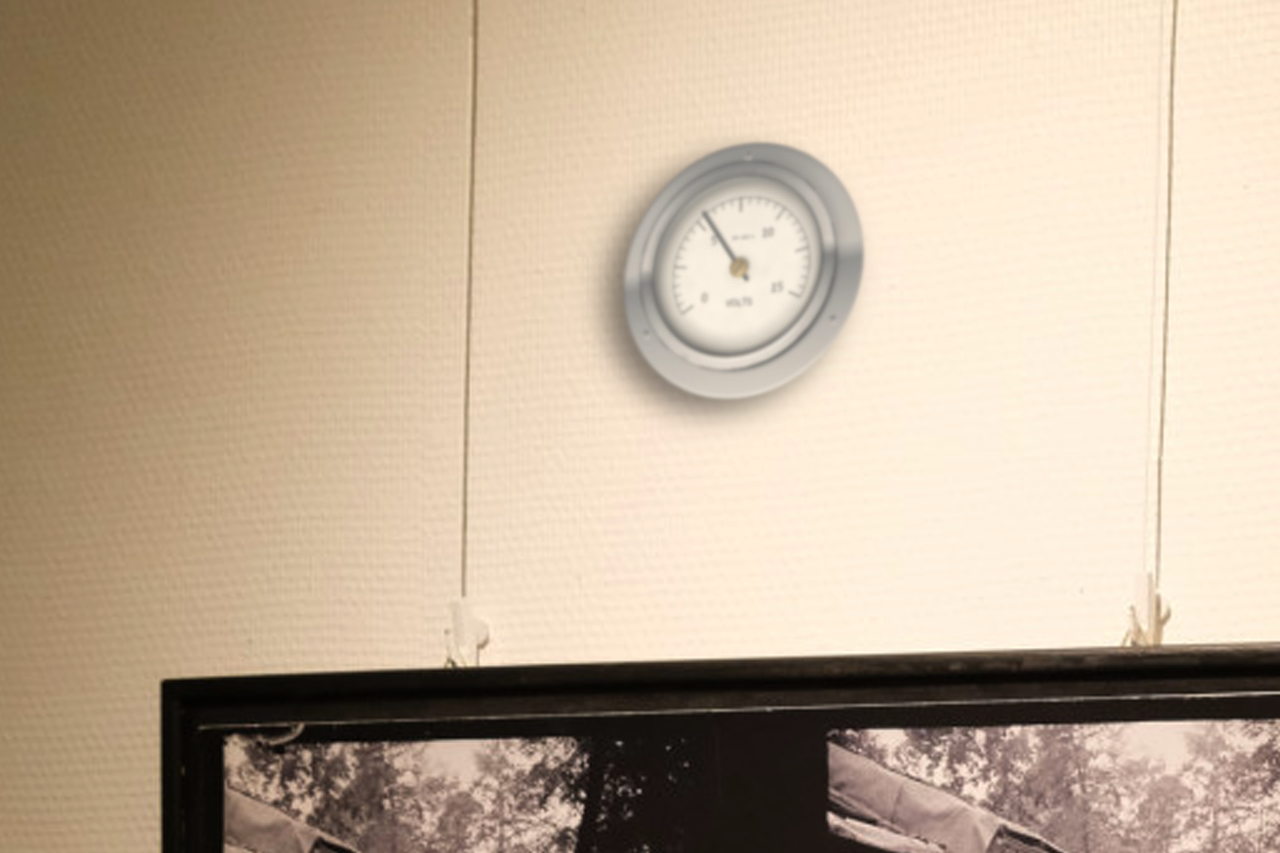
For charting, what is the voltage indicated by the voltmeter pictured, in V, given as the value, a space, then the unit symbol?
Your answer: 5.5 V
